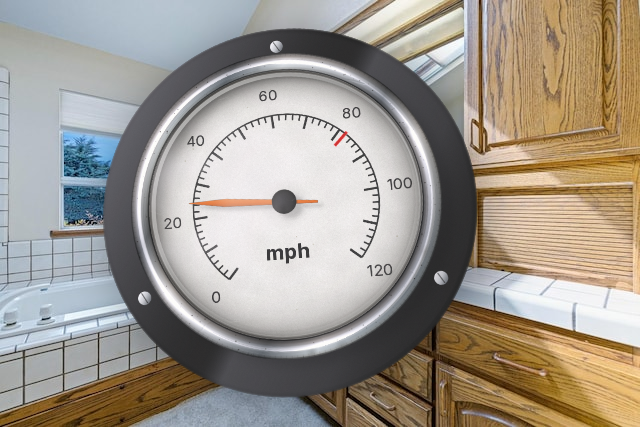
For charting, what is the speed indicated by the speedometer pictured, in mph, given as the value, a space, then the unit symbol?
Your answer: 24 mph
